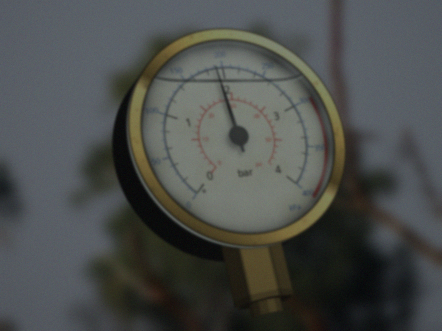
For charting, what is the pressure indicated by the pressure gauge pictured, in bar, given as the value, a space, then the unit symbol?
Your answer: 1.9 bar
